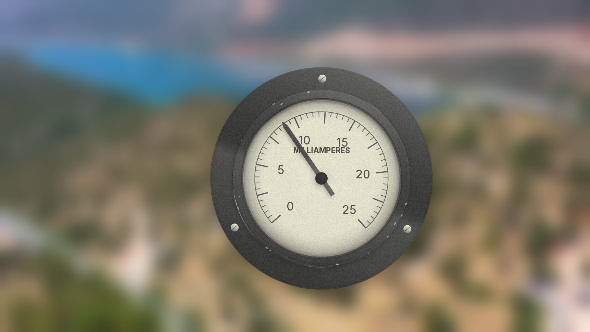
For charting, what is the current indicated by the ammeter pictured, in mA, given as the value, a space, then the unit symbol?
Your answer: 9 mA
